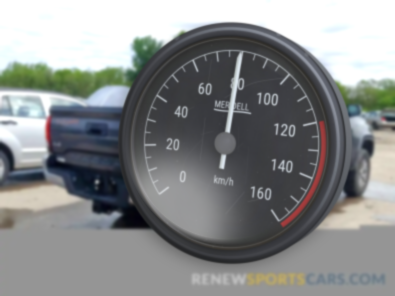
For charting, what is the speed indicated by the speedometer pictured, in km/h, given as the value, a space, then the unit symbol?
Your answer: 80 km/h
